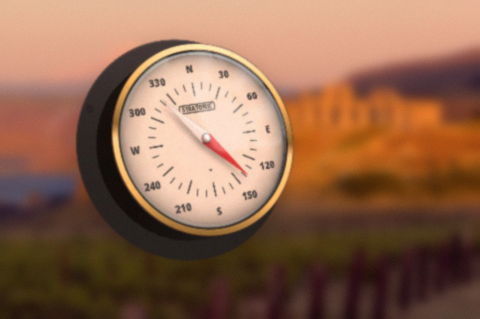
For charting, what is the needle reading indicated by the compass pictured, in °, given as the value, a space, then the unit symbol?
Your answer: 140 °
